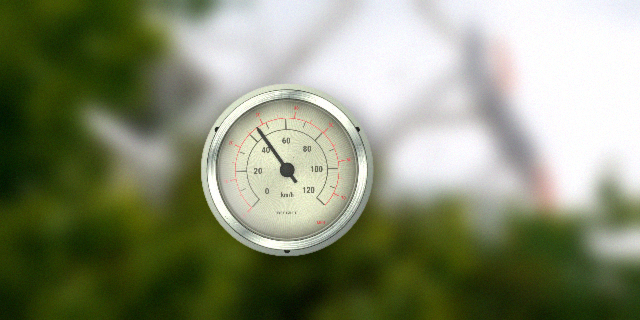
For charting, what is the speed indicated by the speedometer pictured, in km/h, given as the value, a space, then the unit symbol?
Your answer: 45 km/h
